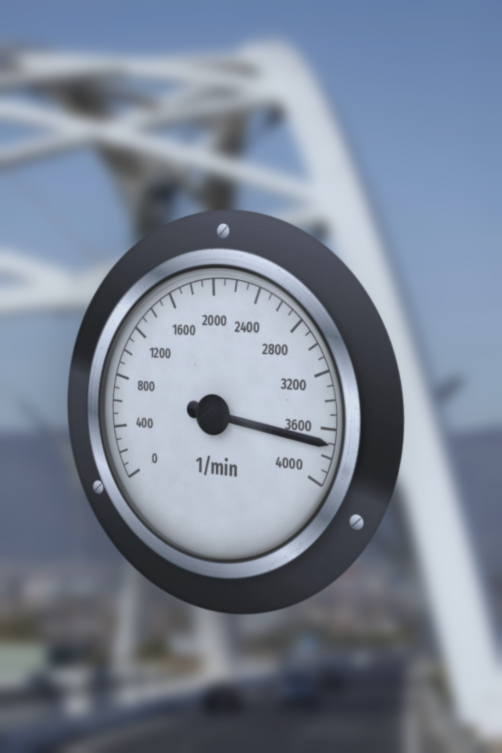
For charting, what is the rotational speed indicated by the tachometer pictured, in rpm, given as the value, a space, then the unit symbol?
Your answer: 3700 rpm
